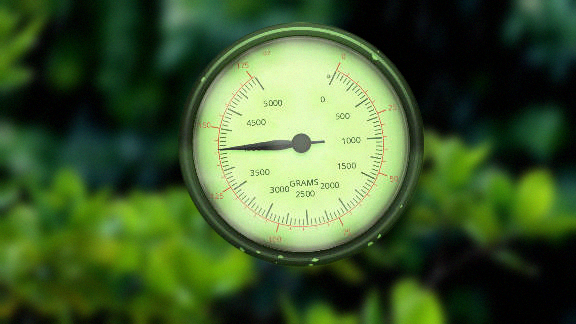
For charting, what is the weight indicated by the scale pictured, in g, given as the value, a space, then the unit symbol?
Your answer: 4000 g
